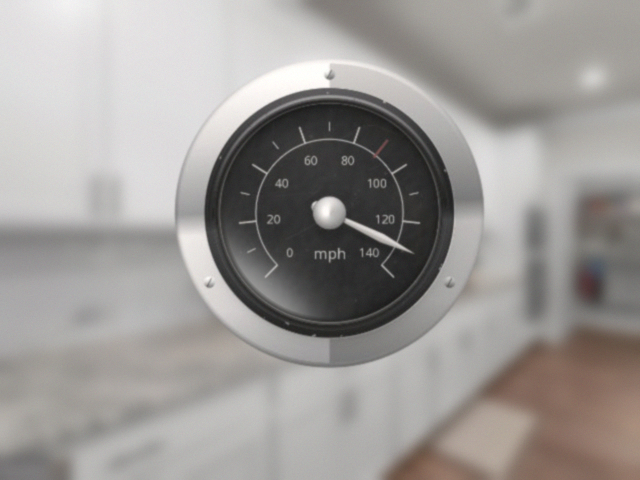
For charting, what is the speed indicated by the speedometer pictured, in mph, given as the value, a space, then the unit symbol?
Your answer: 130 mph
